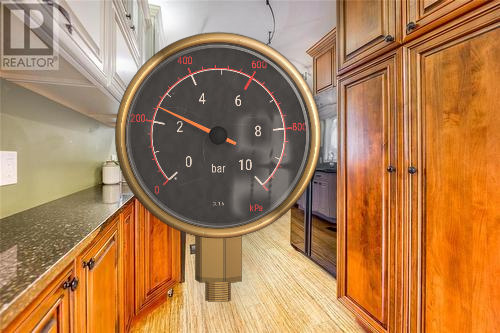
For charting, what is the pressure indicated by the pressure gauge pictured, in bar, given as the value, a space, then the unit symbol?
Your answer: 2.5 bar
